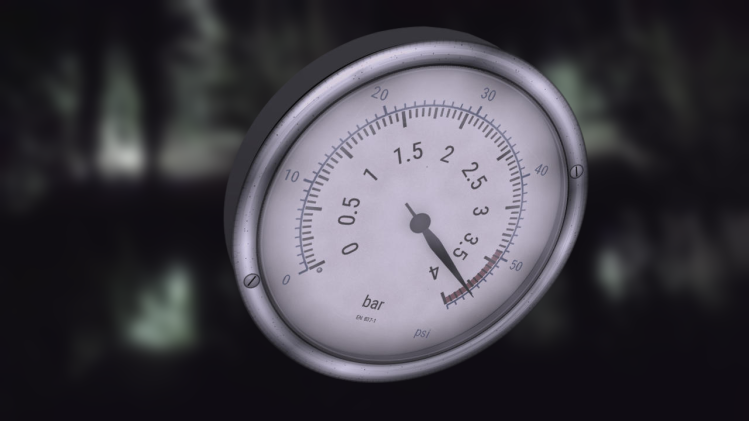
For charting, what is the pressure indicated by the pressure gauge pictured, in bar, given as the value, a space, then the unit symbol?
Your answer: 3.8 bar
